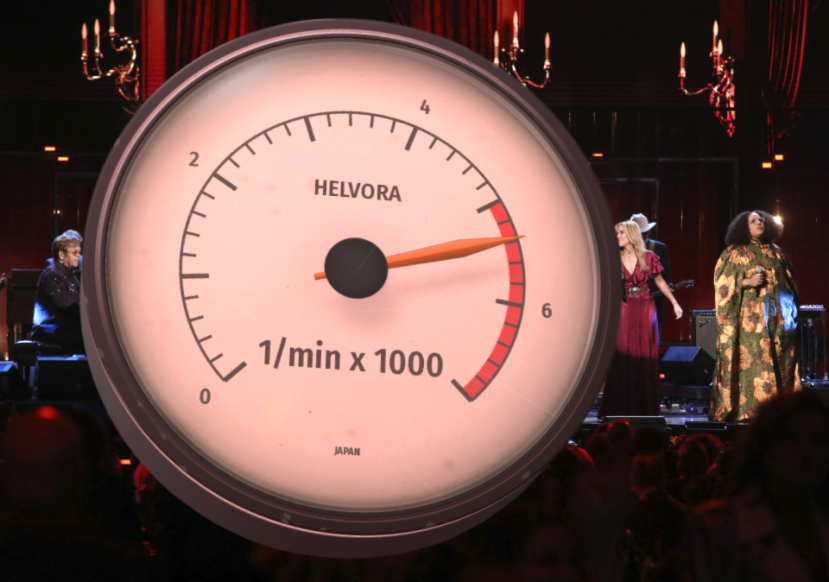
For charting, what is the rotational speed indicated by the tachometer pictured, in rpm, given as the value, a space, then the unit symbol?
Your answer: 5400 rpm
